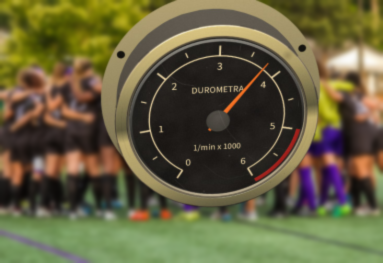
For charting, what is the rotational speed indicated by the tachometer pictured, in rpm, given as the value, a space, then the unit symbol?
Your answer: 3750 rpm
